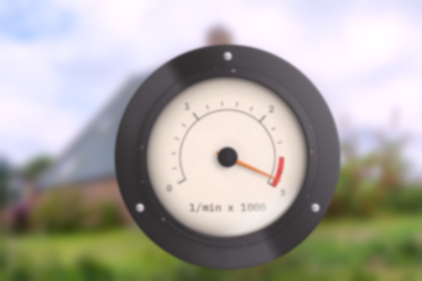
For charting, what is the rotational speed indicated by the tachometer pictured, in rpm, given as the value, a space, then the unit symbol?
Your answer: 2900 rpm
